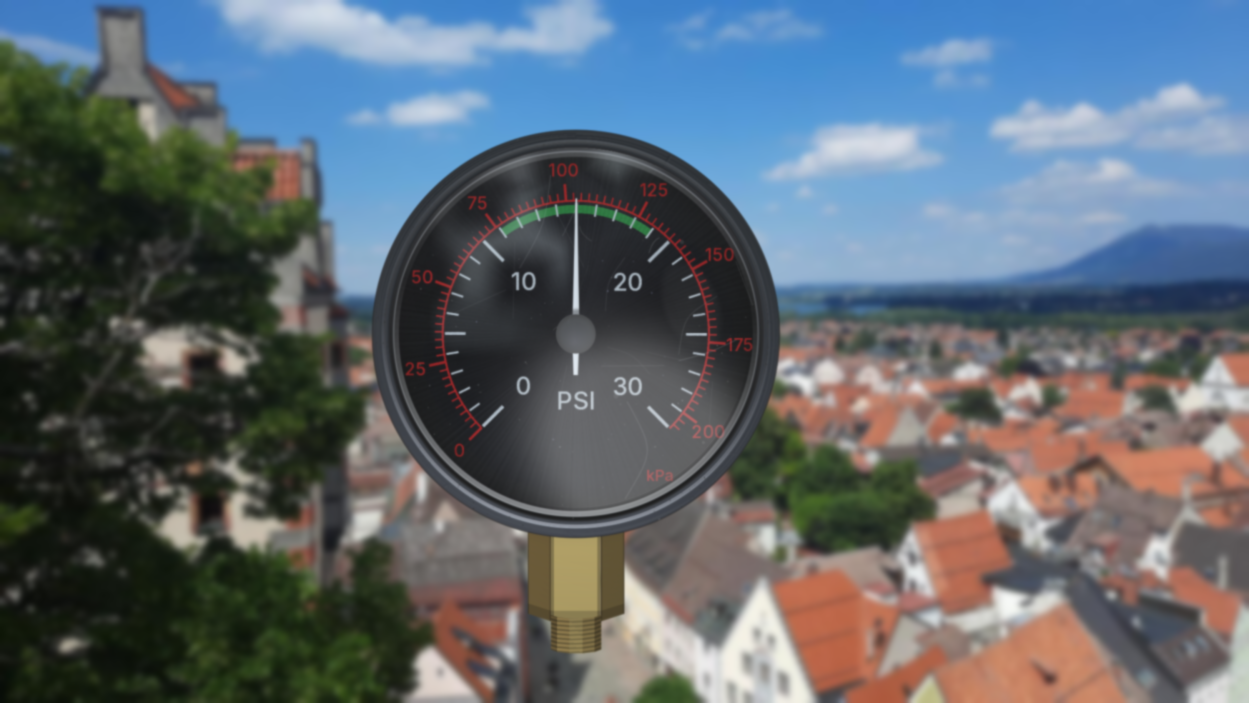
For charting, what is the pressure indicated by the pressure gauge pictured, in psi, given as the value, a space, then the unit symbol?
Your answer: 15 psi
